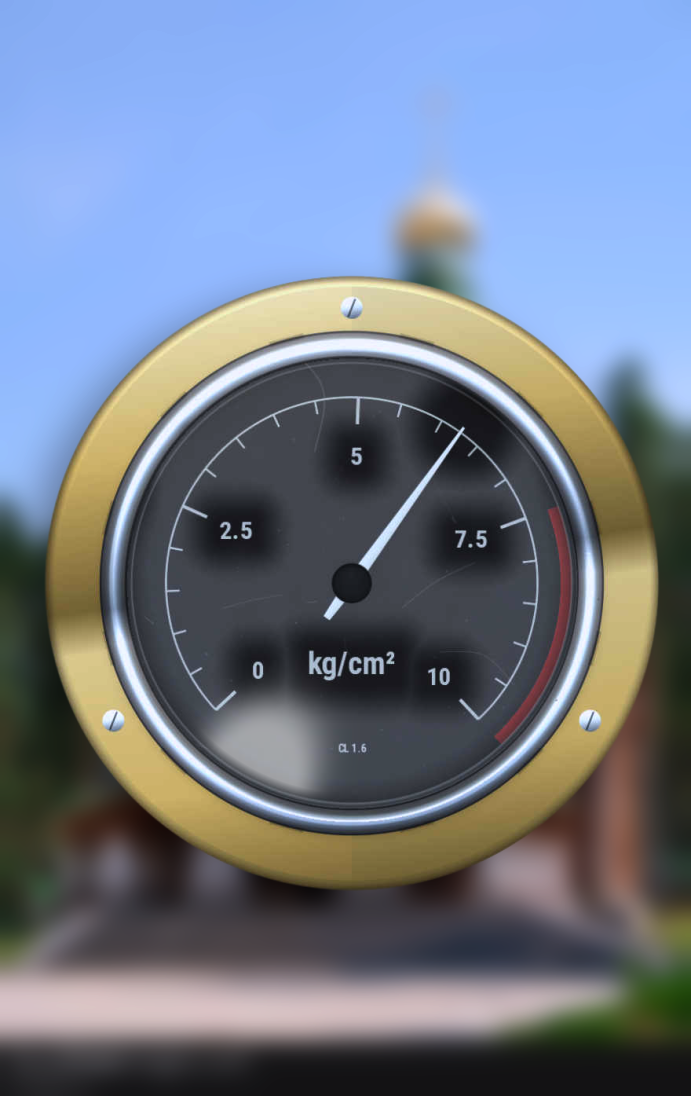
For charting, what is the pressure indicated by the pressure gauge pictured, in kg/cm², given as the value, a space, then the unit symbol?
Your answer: 6.25 kg/cm²
